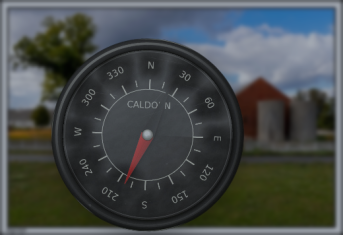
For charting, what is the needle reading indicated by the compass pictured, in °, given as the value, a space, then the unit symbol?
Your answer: 202.5 °
